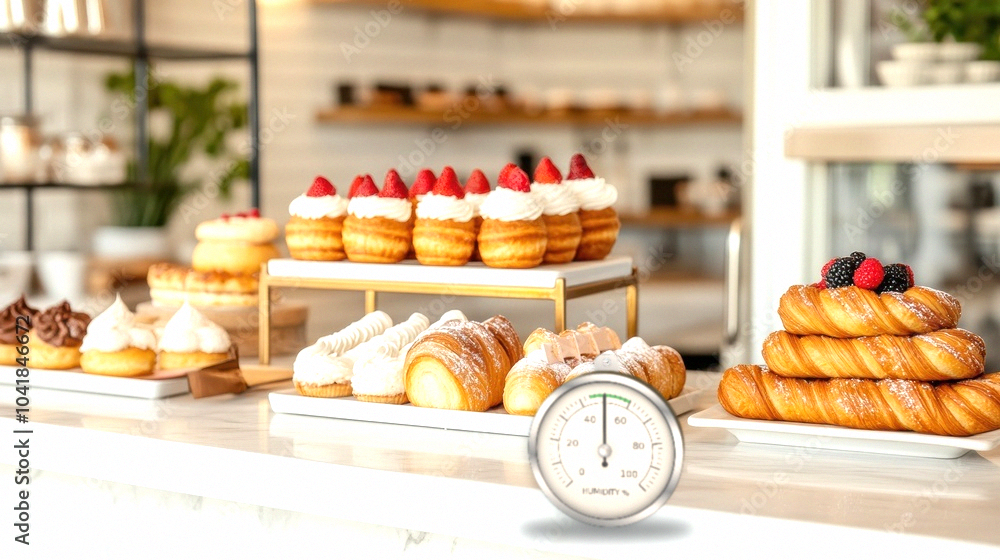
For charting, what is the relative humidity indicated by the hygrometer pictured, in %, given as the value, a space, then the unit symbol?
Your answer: 50 %
